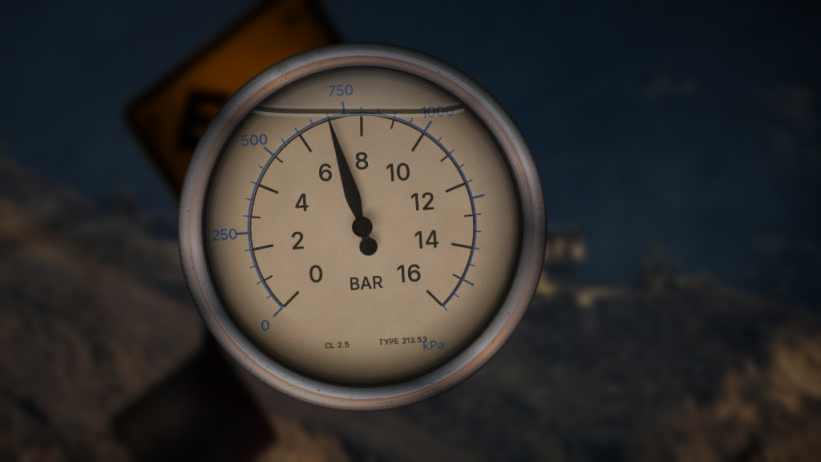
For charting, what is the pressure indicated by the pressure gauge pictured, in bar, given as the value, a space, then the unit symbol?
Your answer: 7 bar
